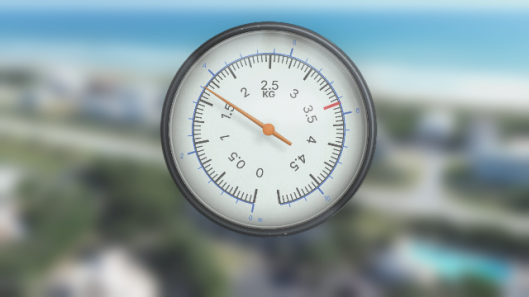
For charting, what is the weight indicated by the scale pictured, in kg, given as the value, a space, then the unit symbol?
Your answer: 1.65 kg
